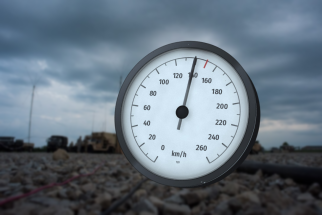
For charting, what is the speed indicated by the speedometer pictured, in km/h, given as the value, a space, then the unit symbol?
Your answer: 140 km/h
